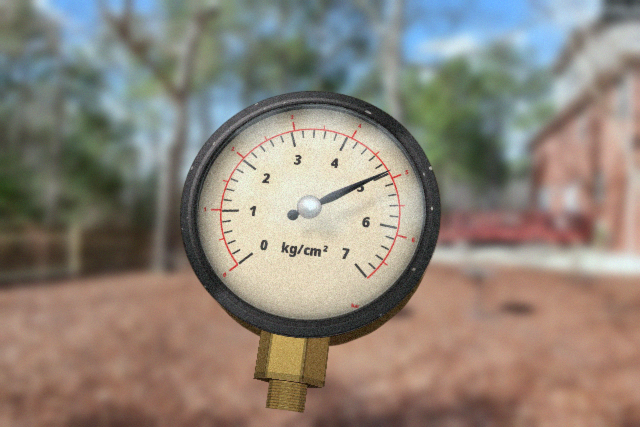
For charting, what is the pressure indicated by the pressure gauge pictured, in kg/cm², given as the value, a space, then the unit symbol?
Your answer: 5 kg/cm²
